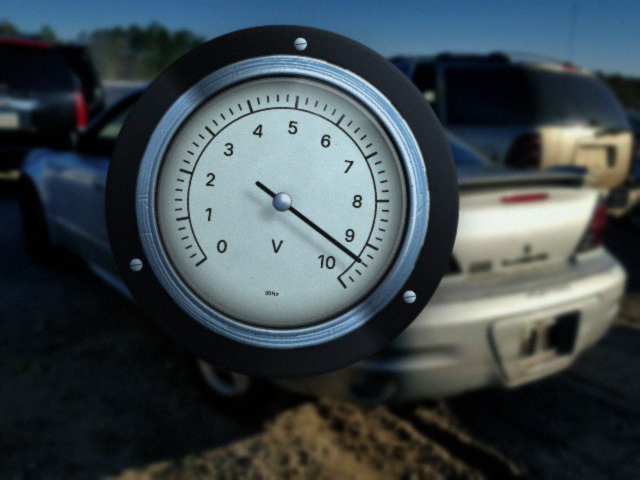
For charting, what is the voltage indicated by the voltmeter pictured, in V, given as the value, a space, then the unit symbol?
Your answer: 9.4 V
